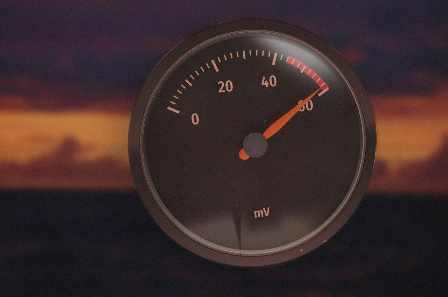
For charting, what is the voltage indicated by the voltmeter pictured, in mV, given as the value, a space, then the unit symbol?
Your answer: 58 mV
